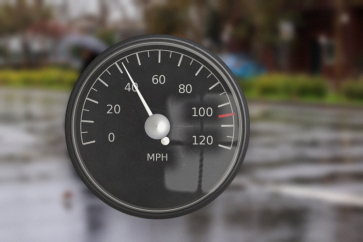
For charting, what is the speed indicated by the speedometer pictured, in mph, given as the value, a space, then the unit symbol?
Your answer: 42.5 mph
